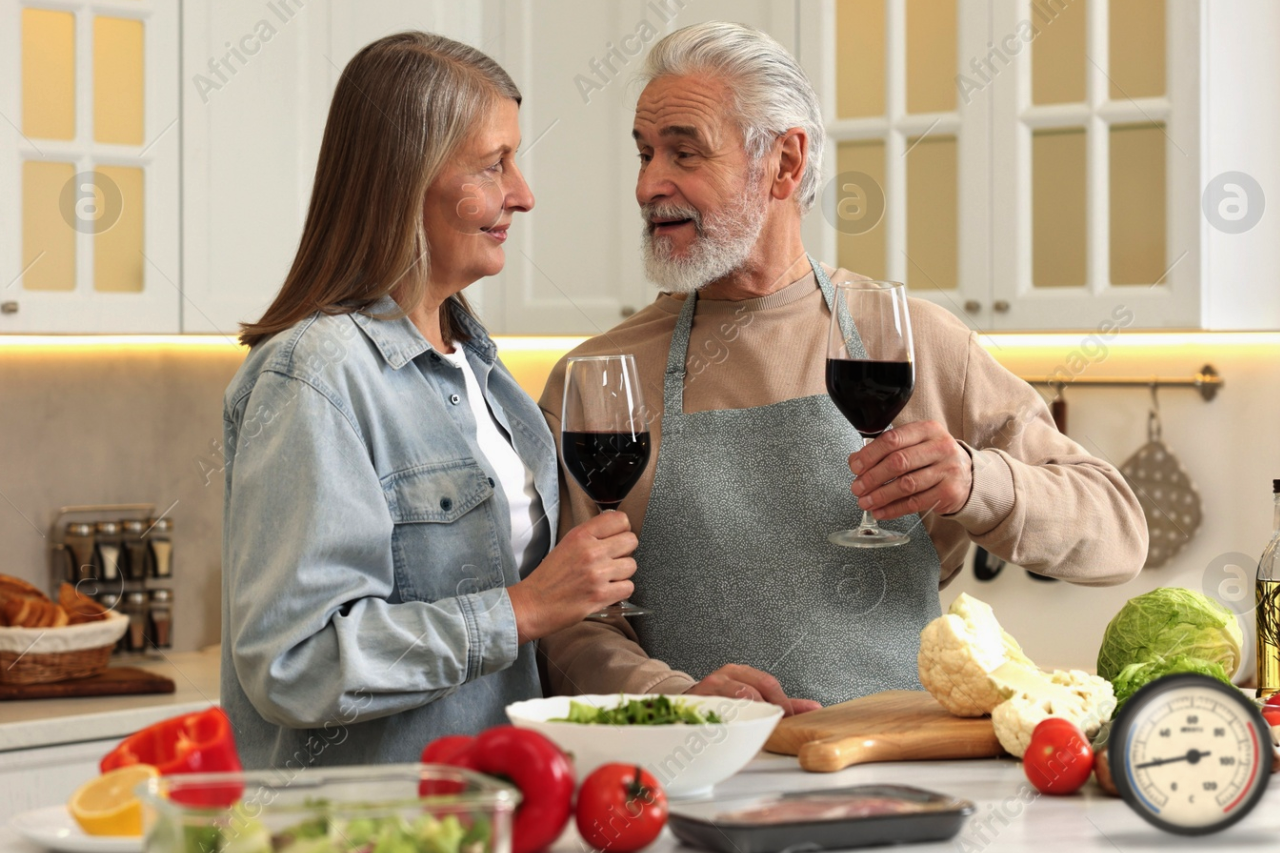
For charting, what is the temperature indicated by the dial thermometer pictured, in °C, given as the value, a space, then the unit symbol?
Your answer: 20 °C
